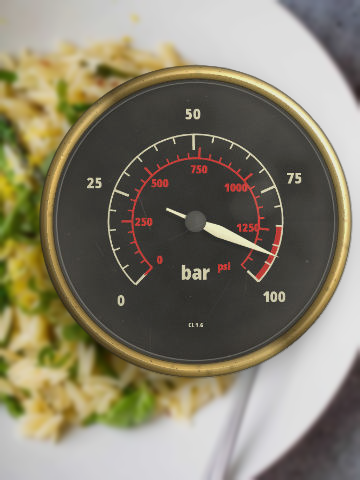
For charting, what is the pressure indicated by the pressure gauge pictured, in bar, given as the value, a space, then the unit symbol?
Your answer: 92.5 bar
